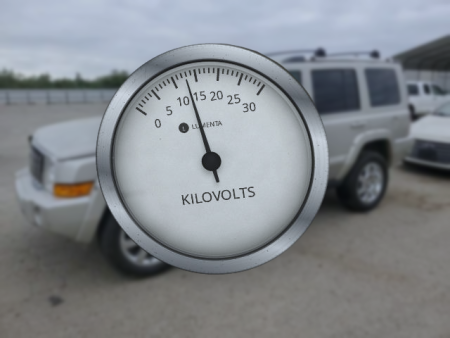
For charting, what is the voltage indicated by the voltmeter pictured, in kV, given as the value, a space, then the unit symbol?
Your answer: 13 kV
